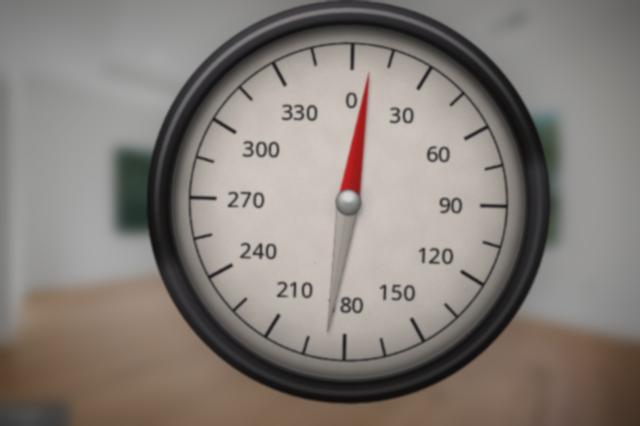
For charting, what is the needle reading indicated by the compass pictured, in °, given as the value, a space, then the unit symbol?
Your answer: 7.5 °
